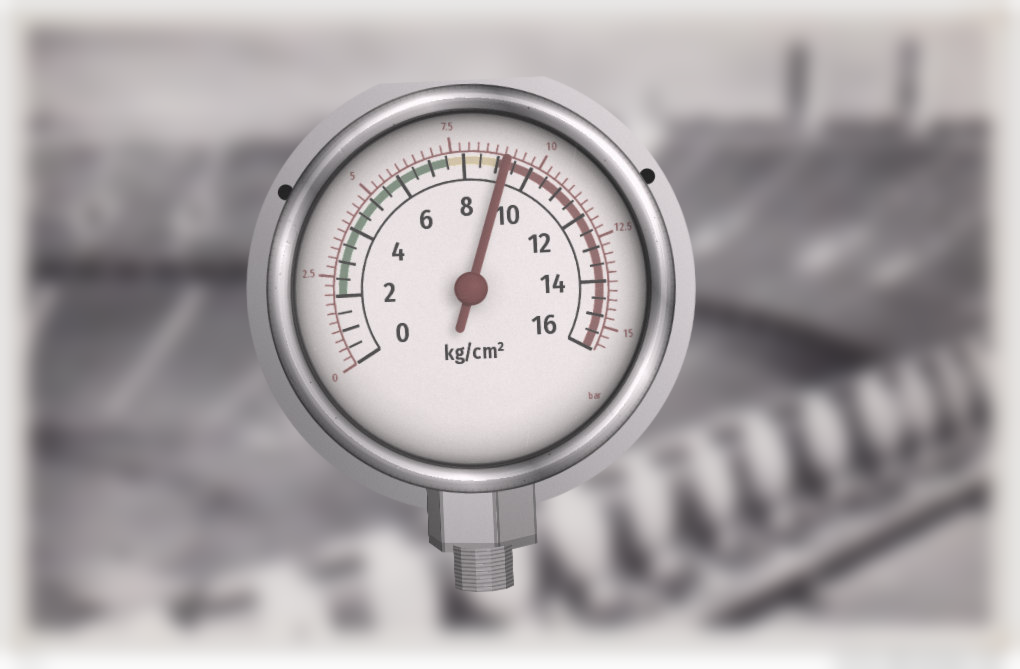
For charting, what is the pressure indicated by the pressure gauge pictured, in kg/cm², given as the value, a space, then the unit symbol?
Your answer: 9.25 kg/cm²
